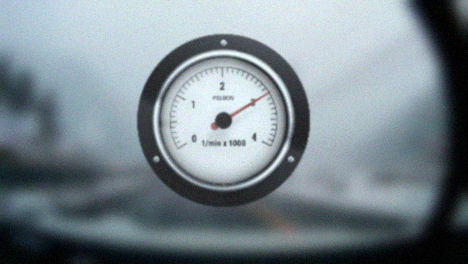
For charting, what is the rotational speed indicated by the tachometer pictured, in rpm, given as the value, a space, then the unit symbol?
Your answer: 3000 rpm
